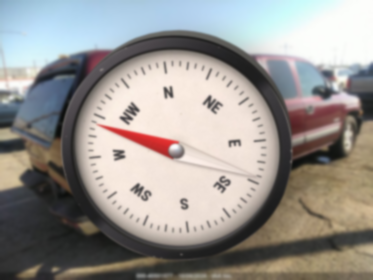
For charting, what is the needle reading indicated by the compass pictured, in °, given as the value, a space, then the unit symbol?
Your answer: 295 °
